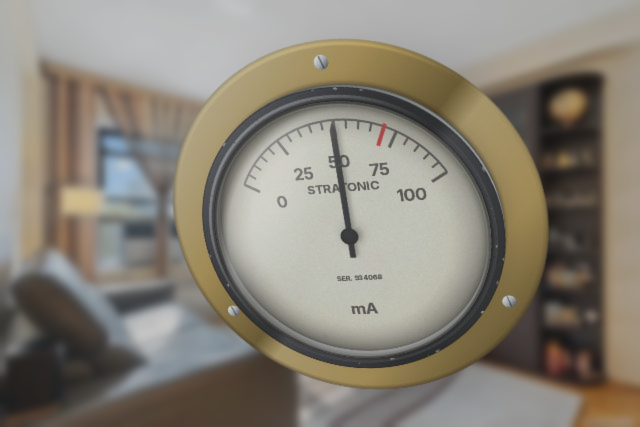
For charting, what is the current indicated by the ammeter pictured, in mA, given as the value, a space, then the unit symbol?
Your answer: 50 mA
